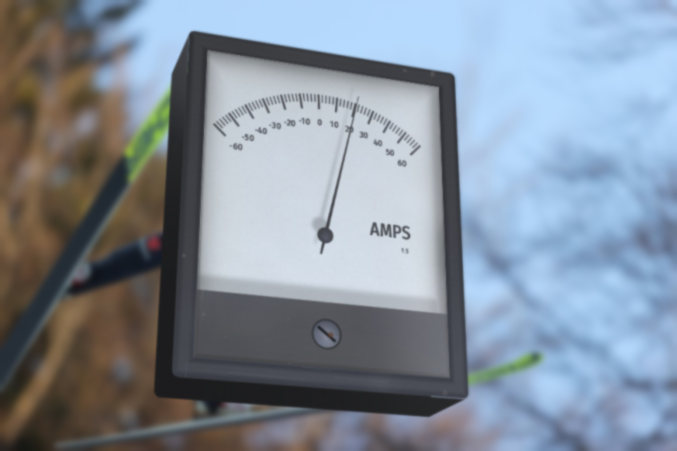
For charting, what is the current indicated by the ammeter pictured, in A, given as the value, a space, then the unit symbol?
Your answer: 20 A
